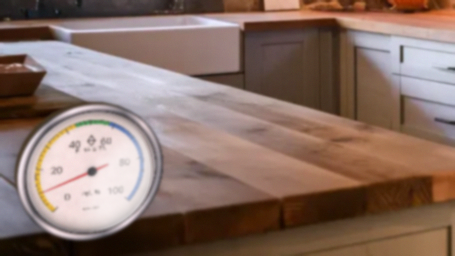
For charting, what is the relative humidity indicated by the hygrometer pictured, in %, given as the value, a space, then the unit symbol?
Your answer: 10 %
